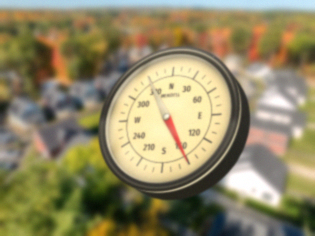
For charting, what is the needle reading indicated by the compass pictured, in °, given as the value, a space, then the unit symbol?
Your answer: 150 °
